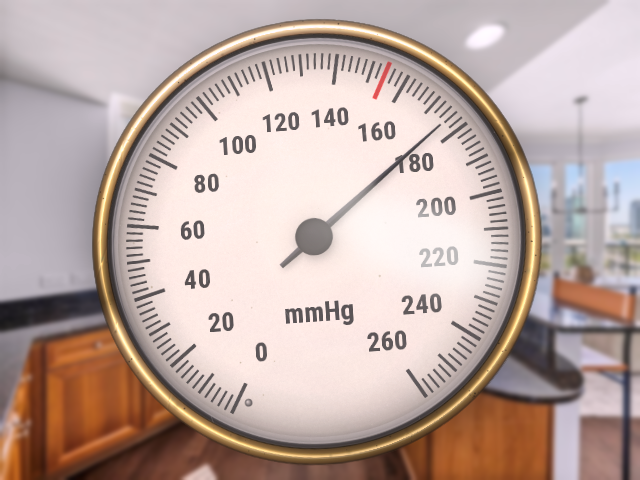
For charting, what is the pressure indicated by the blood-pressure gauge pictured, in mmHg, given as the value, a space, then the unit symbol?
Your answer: 176 mmHg
